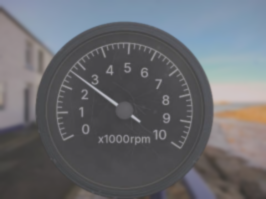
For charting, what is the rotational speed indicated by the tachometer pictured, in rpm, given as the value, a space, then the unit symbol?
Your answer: 2600 rpm
